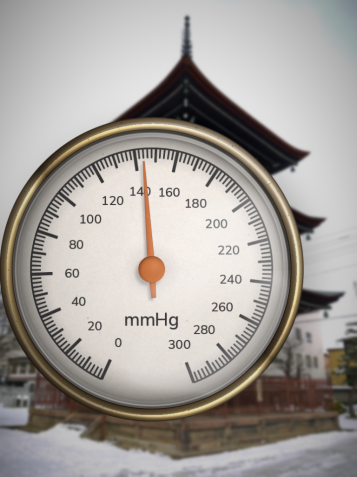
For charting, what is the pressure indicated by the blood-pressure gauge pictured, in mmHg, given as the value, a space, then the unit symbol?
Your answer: 144 mmHg
